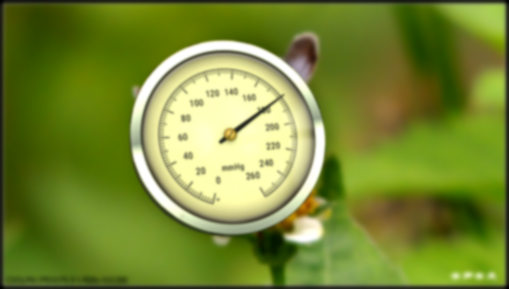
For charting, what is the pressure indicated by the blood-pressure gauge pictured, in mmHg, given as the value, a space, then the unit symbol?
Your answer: 180 mmHg
